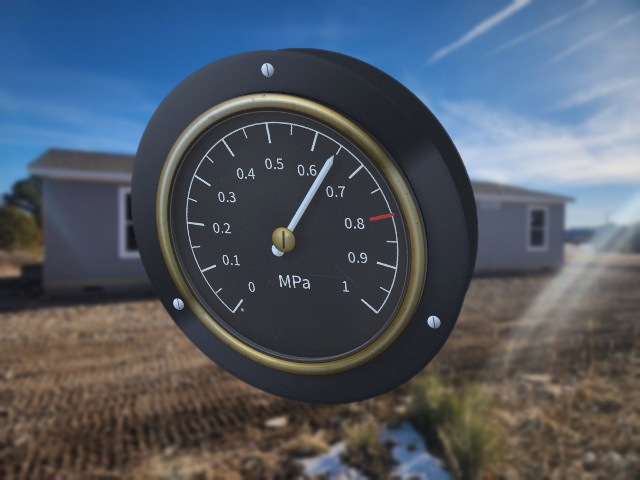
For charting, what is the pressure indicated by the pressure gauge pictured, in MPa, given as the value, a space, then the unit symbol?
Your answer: 0.65 MPa
